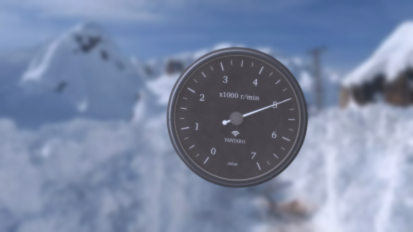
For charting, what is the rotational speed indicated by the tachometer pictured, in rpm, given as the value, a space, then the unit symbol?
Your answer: 5000 rpm
